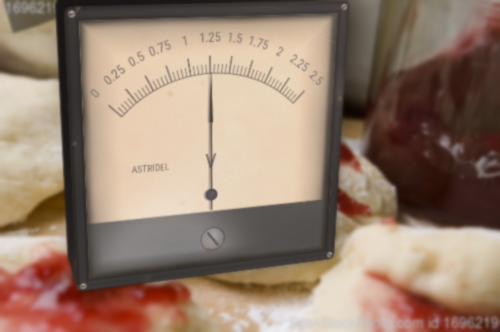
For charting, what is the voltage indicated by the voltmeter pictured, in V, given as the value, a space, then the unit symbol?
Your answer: 1.25 V
